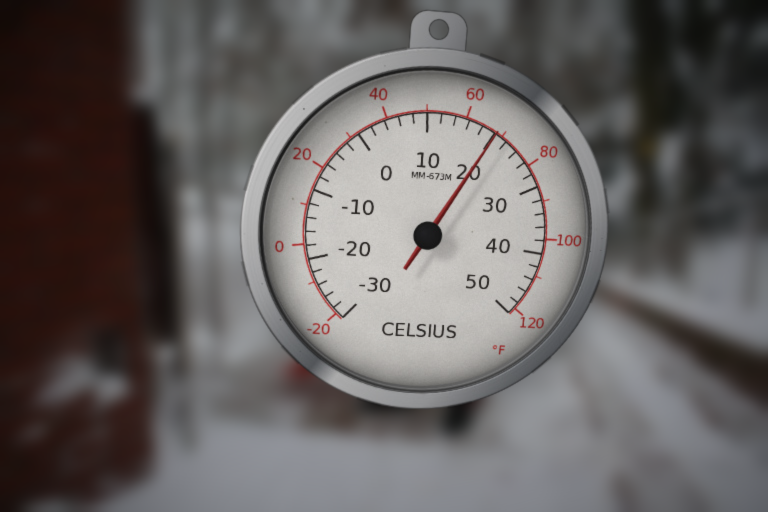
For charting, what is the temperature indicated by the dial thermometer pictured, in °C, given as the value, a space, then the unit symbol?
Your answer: 20 °C
